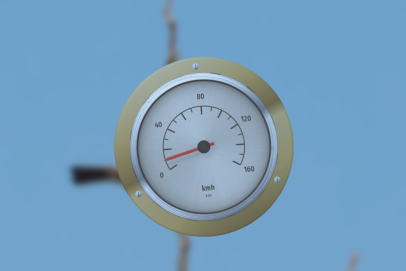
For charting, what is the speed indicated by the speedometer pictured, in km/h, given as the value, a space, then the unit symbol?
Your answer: 10 km/h
